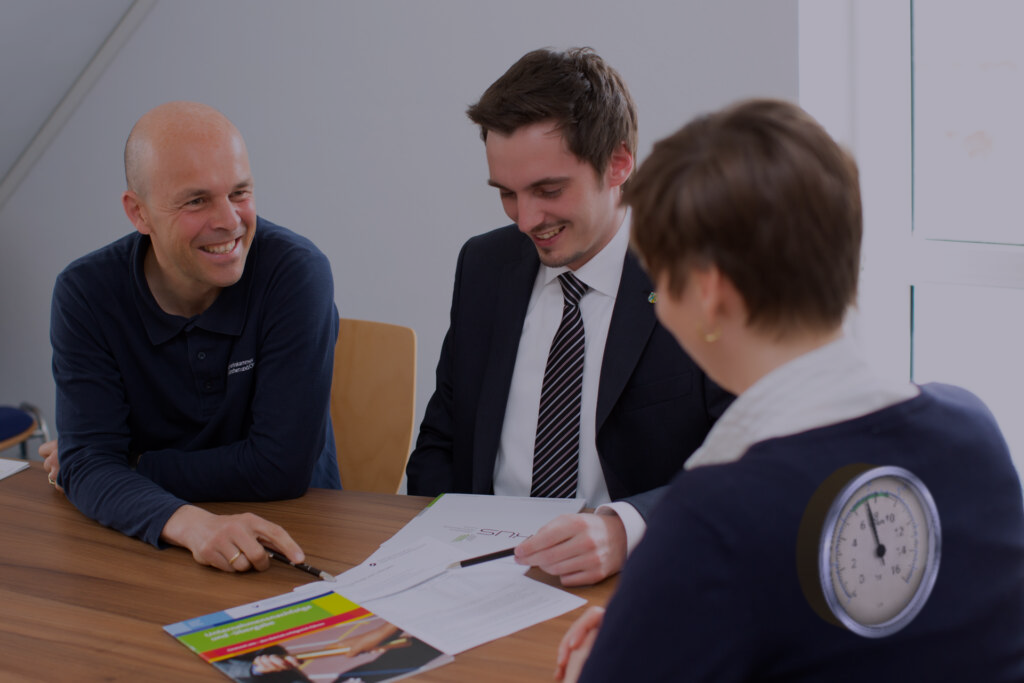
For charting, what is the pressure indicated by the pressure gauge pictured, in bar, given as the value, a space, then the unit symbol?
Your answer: 7 bar
